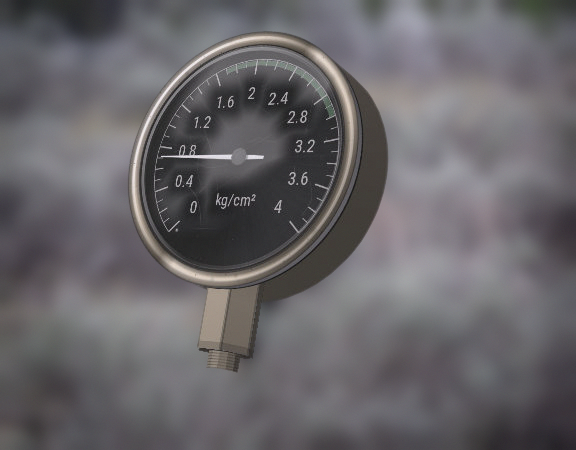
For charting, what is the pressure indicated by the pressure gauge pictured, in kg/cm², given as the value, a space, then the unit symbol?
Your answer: 0.7 kg/cm²
